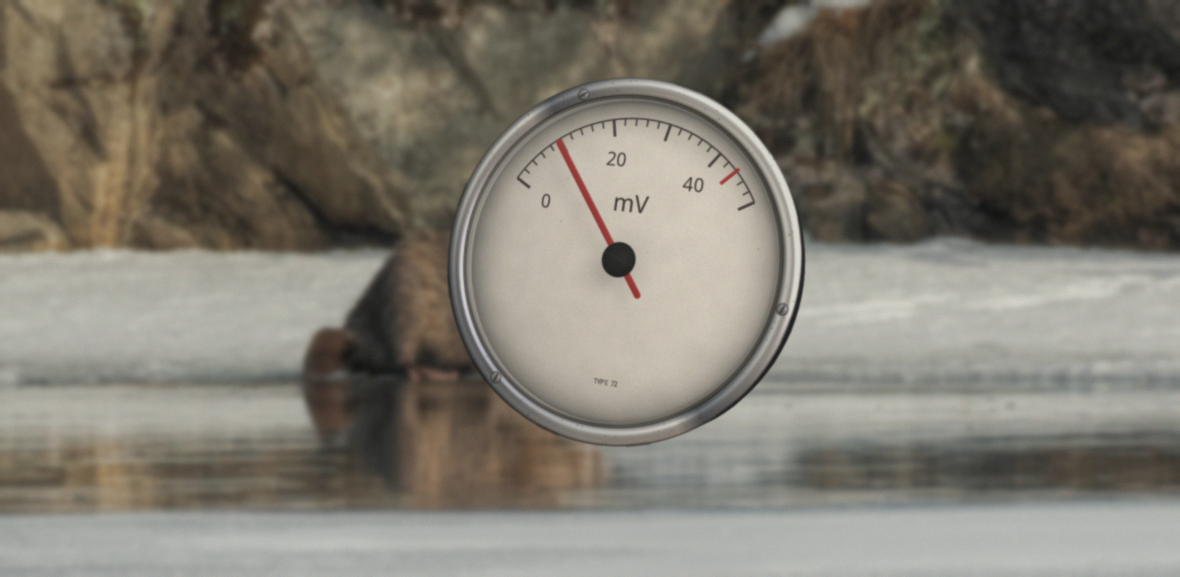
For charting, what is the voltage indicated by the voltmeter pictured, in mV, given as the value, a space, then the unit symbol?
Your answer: 10 mV
